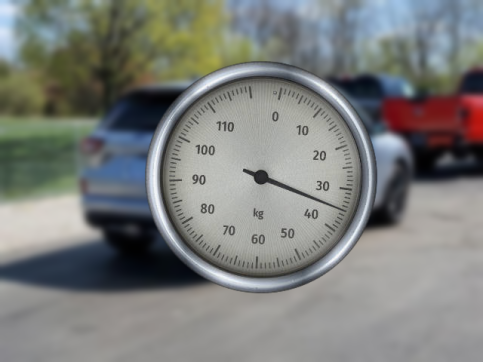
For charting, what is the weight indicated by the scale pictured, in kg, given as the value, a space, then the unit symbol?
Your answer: 35 kg
